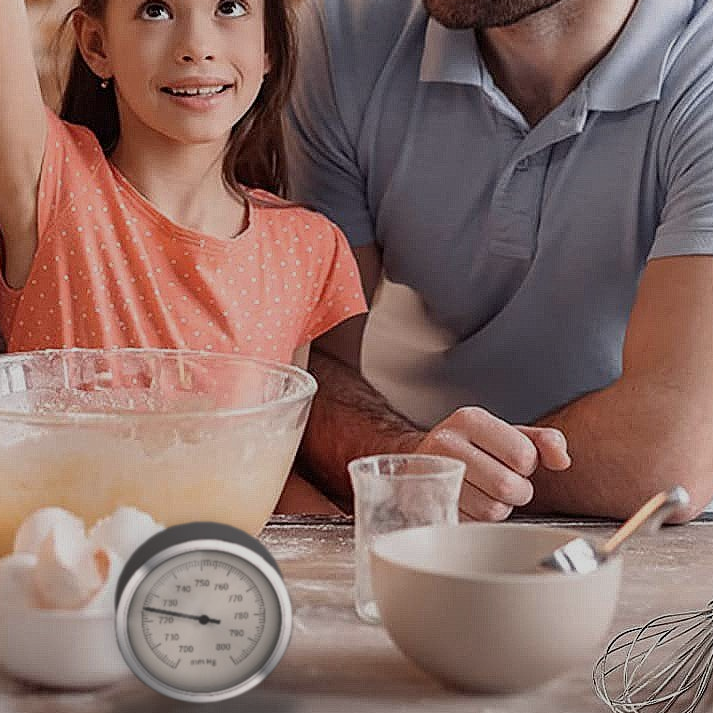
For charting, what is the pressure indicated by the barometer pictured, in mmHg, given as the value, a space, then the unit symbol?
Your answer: 725 mmHg
